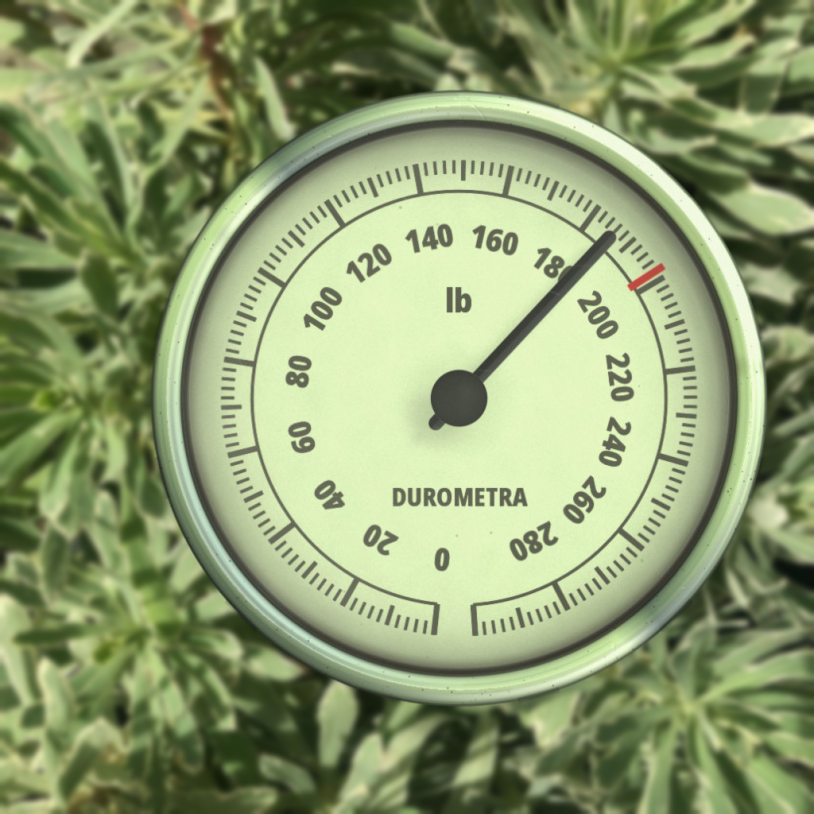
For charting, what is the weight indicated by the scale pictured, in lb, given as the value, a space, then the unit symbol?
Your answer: 186 lb
